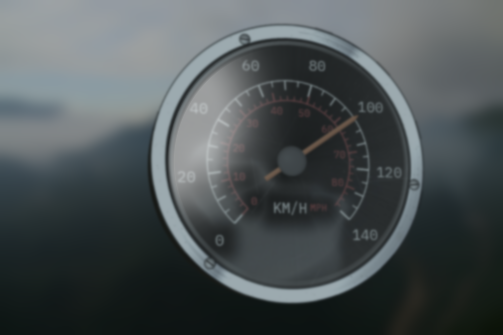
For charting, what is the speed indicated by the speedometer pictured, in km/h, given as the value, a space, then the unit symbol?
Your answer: 100 km/h
